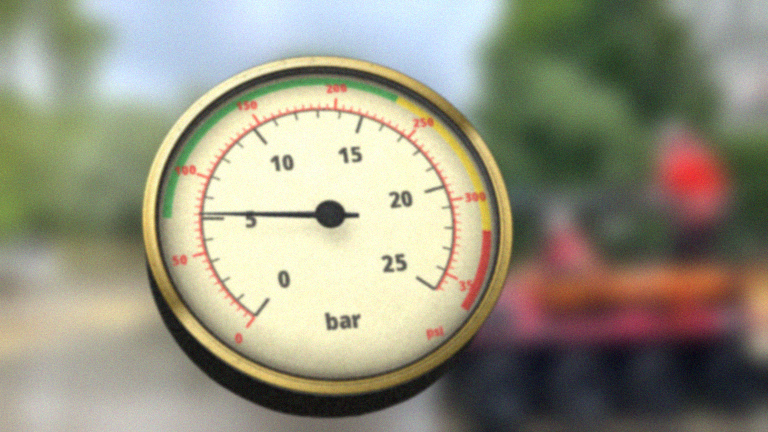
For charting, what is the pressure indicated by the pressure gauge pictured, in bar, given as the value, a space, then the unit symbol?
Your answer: 5 bar
